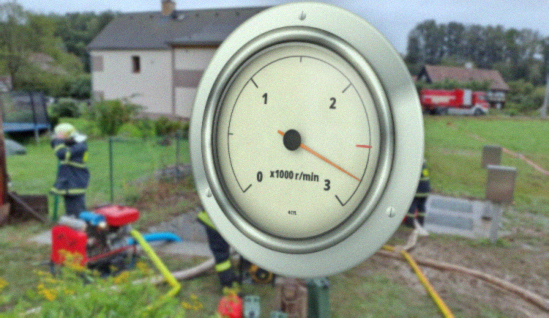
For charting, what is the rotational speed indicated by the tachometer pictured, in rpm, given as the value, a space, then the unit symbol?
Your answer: 2750 rpm
